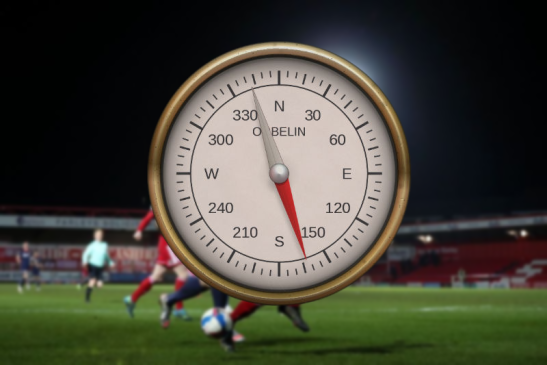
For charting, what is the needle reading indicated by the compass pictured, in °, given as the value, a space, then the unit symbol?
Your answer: 162.5 °
